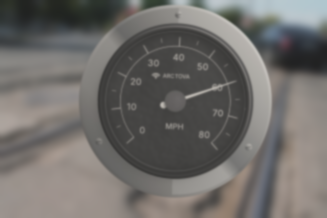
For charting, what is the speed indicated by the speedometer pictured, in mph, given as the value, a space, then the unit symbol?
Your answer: 60 mph
